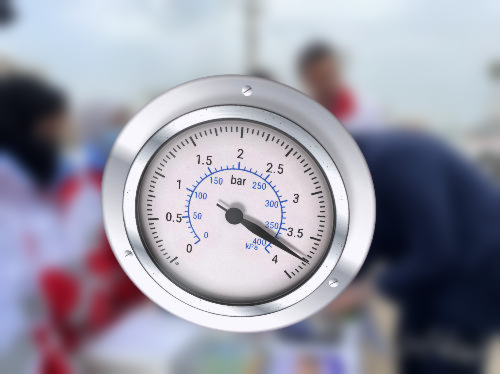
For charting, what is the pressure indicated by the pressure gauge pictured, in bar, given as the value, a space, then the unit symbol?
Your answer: 3.75 bar
